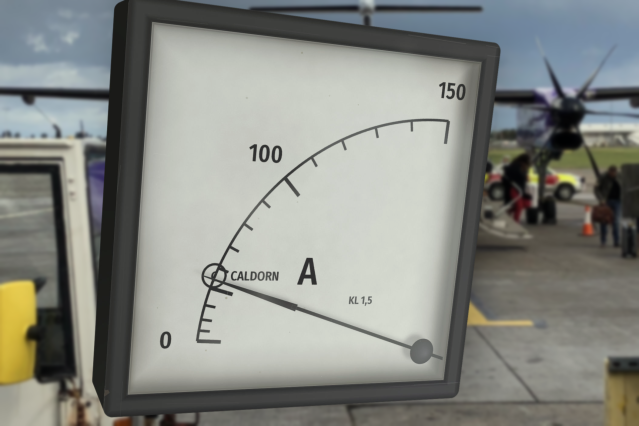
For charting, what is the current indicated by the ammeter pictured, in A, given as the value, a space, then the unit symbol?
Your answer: 55 A
